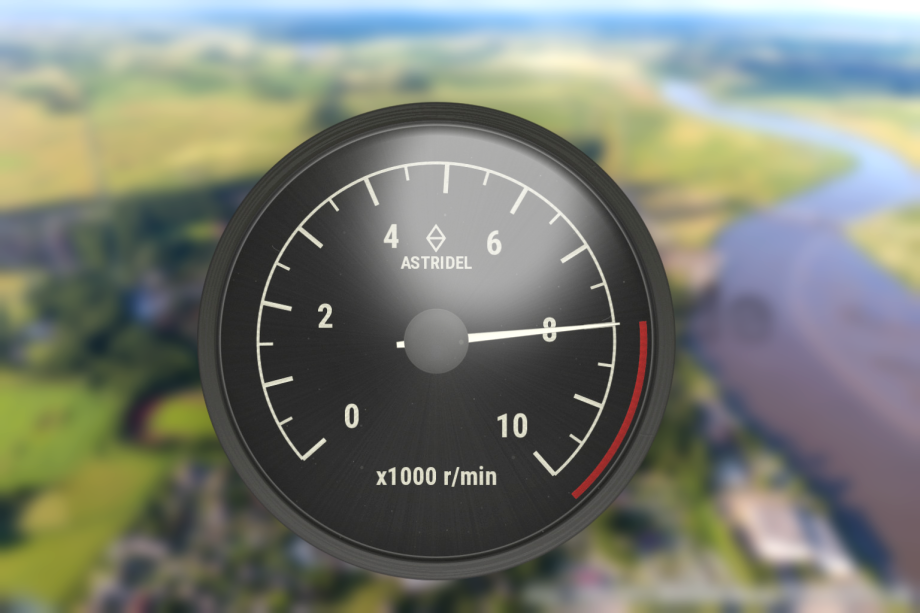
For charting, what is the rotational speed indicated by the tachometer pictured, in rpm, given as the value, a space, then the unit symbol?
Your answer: 8000 rpm
